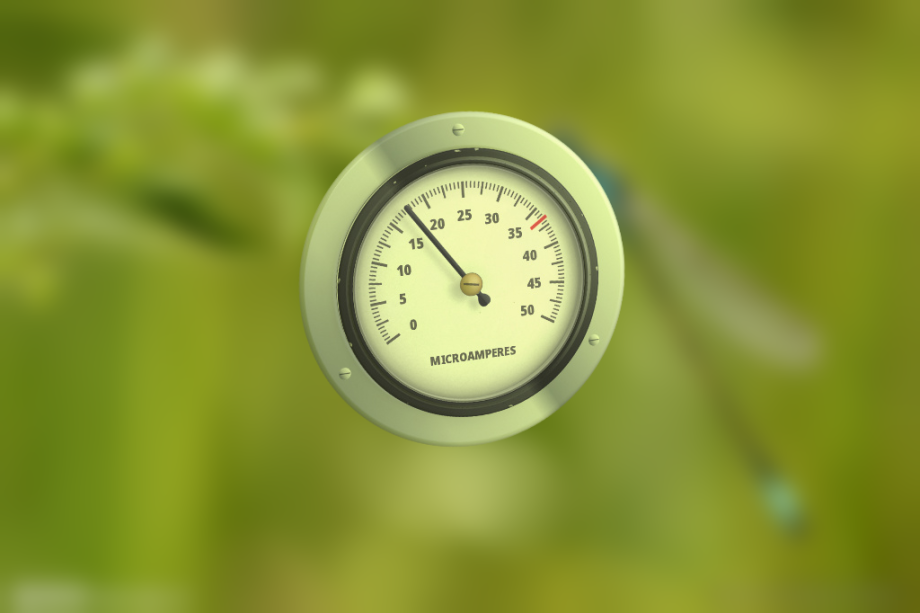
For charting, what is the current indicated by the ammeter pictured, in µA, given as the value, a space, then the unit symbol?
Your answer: 17.5 µA
